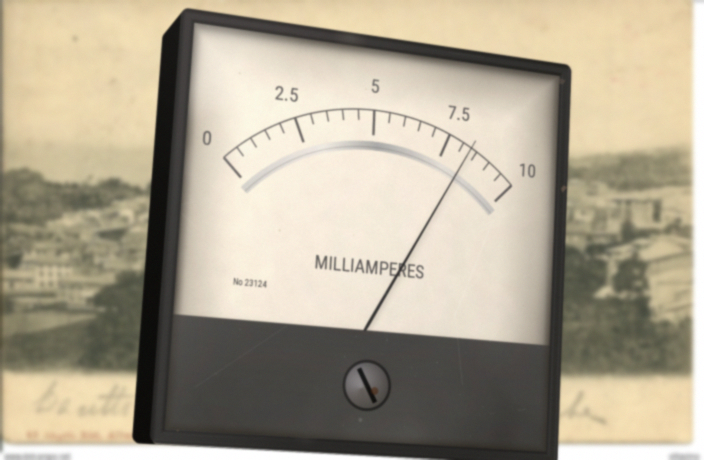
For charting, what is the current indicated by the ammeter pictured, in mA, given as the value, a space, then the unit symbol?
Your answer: 8.25 mA
